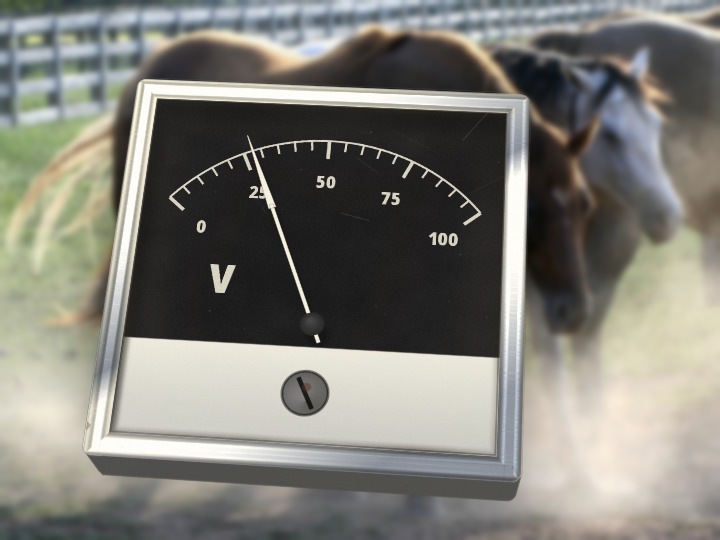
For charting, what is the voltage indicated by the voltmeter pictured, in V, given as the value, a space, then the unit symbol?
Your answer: 27.5 V
